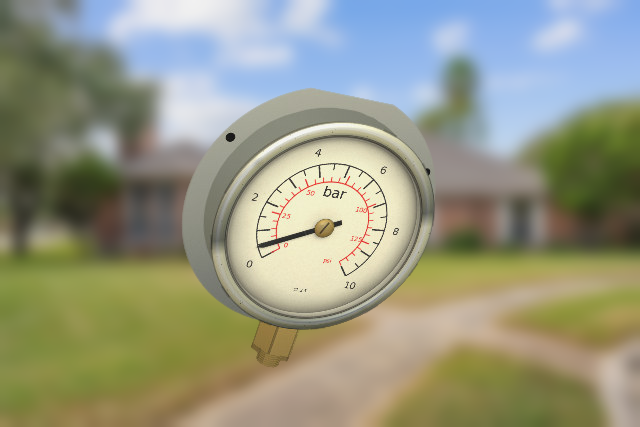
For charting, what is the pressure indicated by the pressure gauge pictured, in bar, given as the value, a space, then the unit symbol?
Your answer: 0.5 bar
